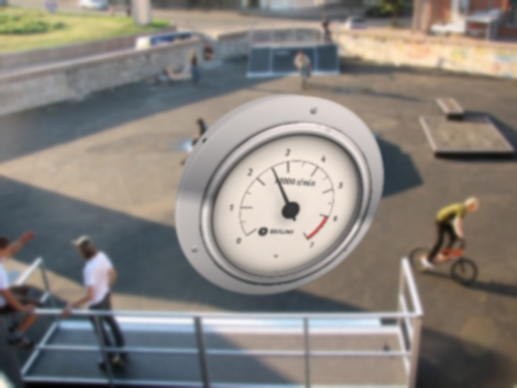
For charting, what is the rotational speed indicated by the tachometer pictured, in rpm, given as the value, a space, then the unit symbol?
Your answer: 2500 rpm
